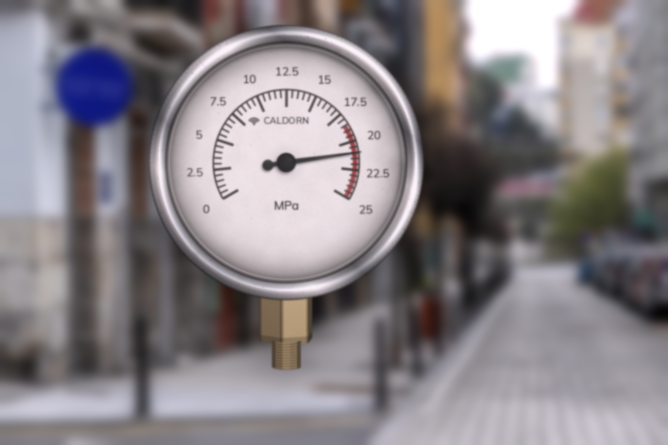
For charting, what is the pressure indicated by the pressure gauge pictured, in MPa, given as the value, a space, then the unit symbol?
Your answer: 21 MPa
